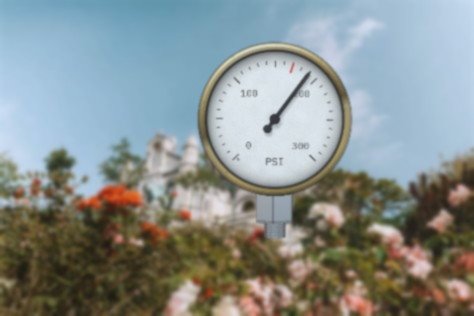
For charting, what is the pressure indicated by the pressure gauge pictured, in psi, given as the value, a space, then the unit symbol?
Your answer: 190 psi
